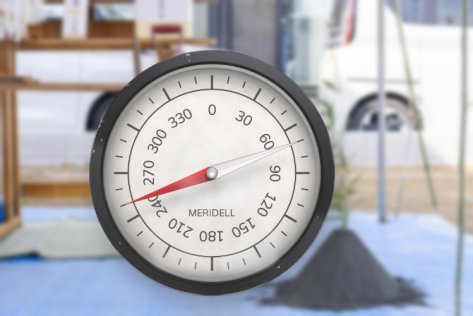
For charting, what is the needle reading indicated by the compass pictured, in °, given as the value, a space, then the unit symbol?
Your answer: 250 °
